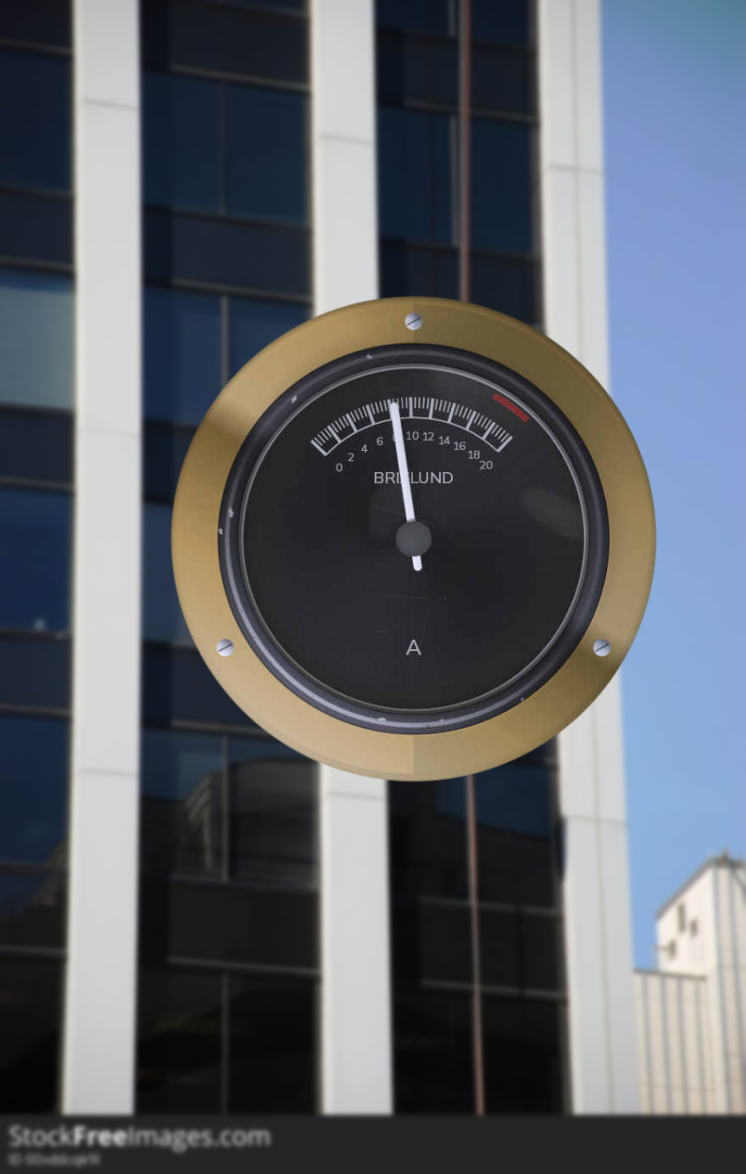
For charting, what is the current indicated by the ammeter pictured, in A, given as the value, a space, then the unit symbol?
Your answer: 8.4 A
